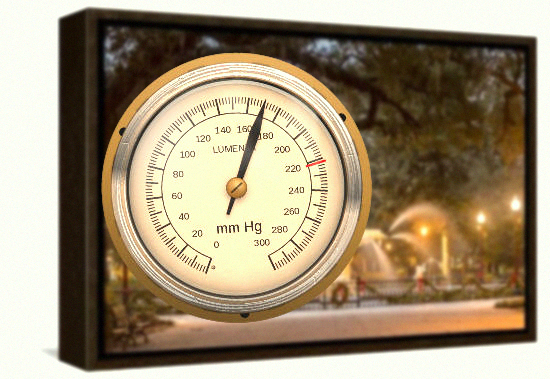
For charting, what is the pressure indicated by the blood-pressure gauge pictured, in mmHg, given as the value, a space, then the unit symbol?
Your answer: 170 mmHg
